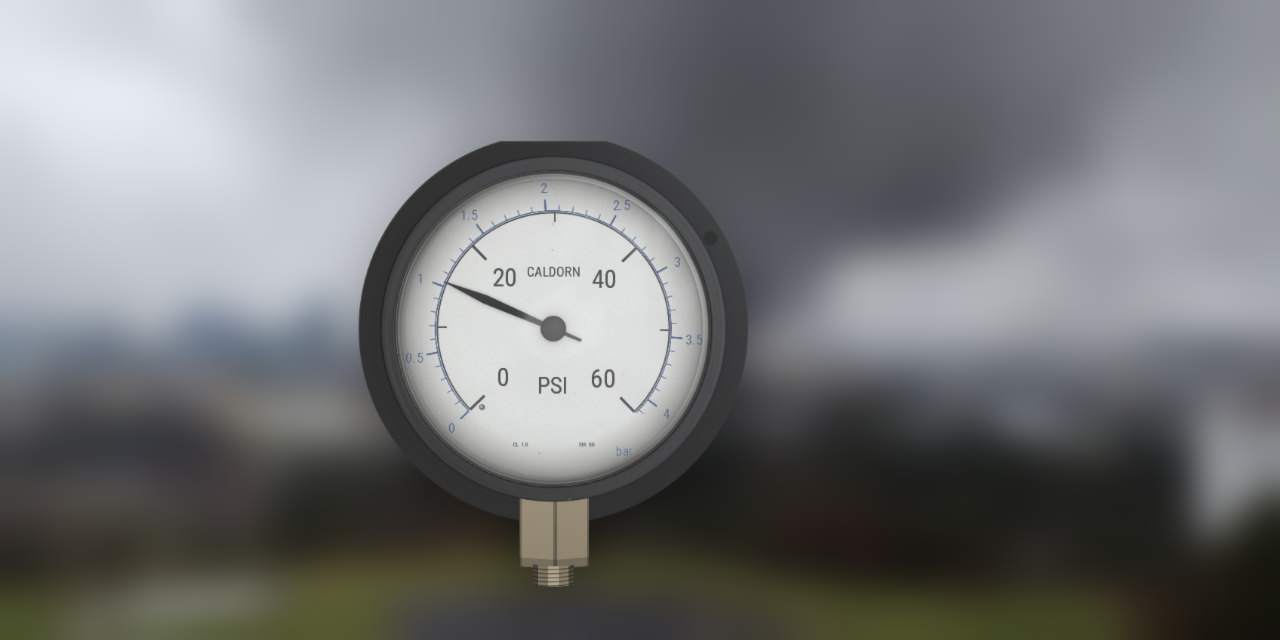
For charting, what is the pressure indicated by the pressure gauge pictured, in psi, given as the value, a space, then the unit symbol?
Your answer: 15 psi
